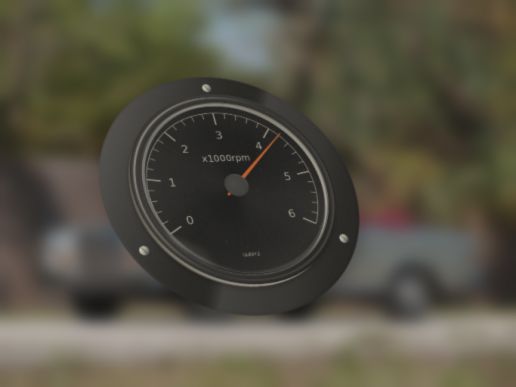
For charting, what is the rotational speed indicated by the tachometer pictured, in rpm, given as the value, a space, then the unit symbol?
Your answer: 4200 rpm
